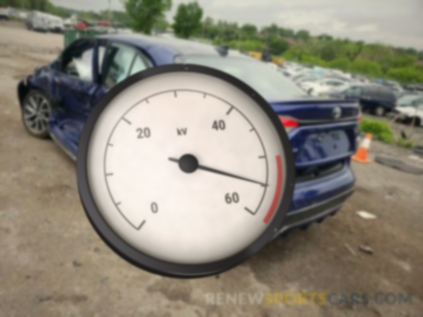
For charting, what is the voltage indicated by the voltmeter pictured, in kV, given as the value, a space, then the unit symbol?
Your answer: 55 kV
